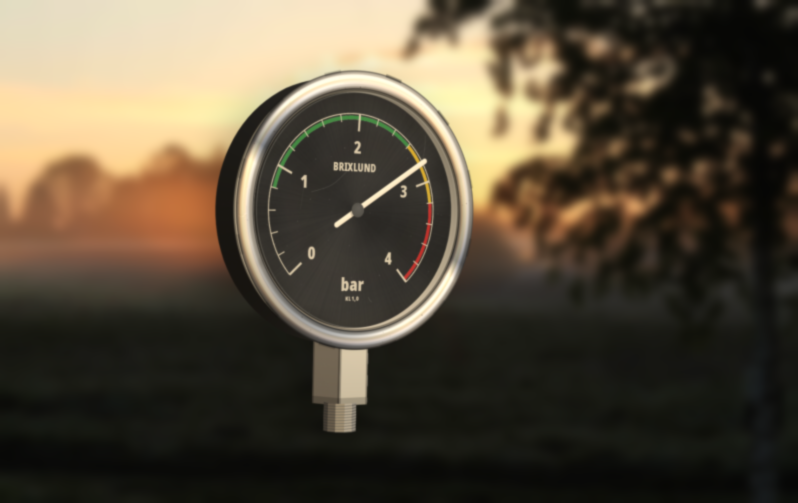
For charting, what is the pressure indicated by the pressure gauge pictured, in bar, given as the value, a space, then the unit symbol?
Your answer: 2.8 bar
